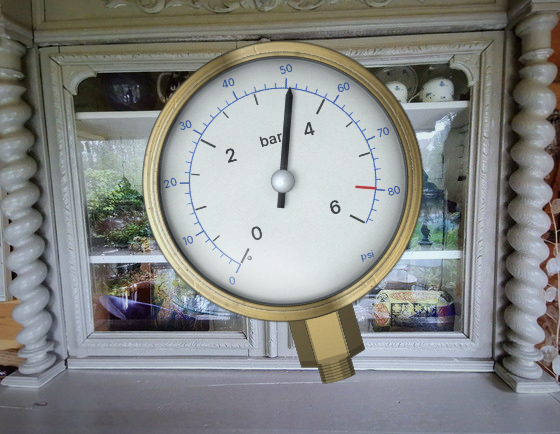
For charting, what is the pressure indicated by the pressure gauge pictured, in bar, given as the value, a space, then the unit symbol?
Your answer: 3.5 bar
